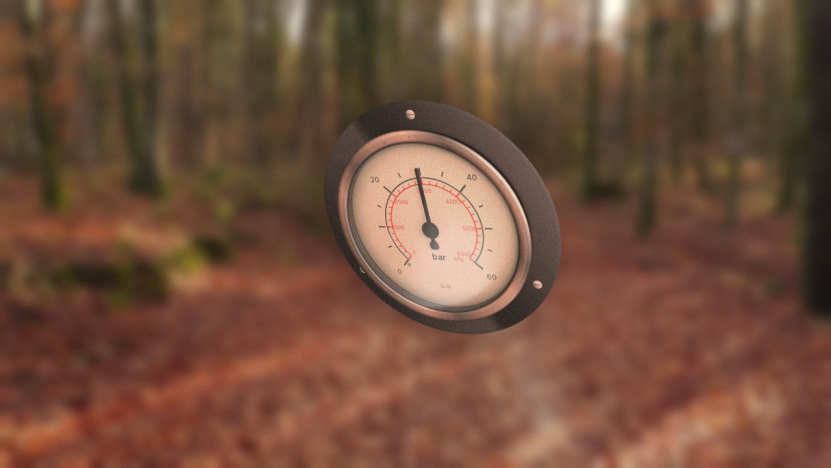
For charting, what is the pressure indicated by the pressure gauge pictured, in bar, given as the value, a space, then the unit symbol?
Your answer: 30 bar
